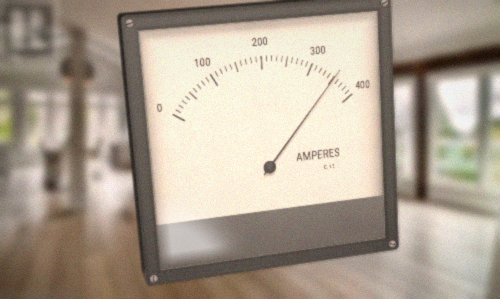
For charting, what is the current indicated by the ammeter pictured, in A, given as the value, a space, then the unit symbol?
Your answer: 350 A
